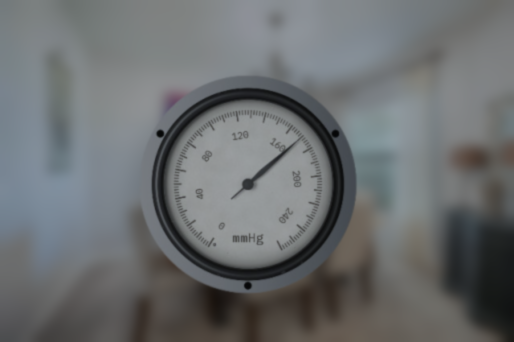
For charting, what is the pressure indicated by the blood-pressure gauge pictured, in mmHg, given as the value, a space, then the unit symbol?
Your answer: 170 mmHg
